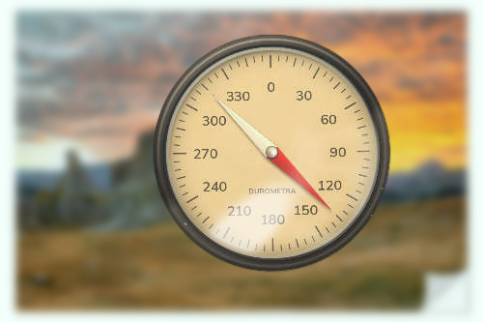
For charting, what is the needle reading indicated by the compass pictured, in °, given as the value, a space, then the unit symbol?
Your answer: 135 °
